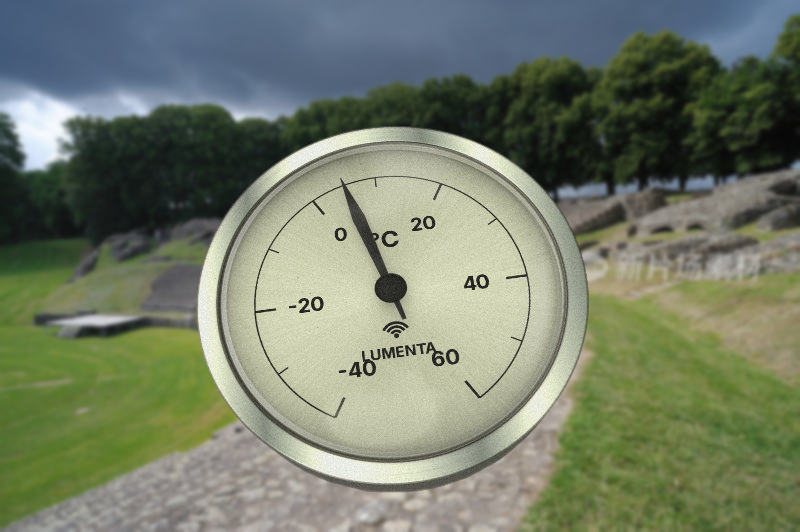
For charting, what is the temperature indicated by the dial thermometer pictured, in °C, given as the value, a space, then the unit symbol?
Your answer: 5 °C
